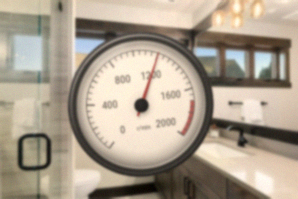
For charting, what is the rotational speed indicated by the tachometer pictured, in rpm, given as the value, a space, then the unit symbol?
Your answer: 1200 rpm
